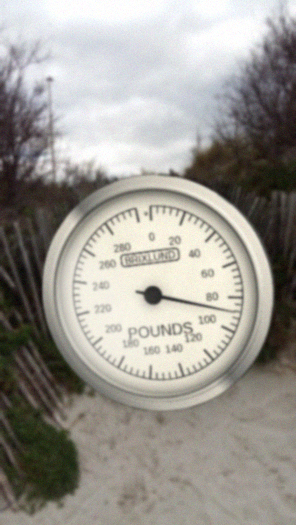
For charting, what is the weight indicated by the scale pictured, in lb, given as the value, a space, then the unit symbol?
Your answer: 88 lb
